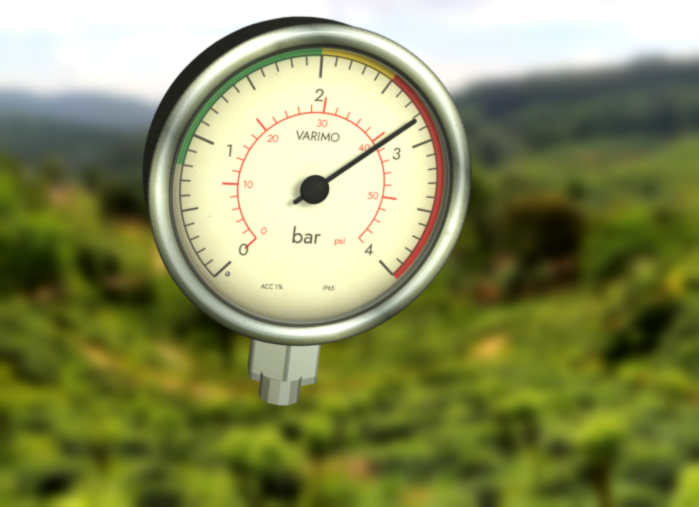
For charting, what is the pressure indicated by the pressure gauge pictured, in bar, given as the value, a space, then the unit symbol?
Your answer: 2.8 bar
